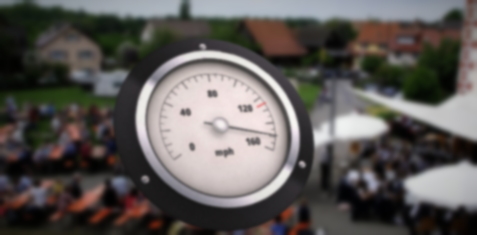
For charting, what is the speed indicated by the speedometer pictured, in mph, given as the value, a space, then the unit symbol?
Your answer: 150 mph
